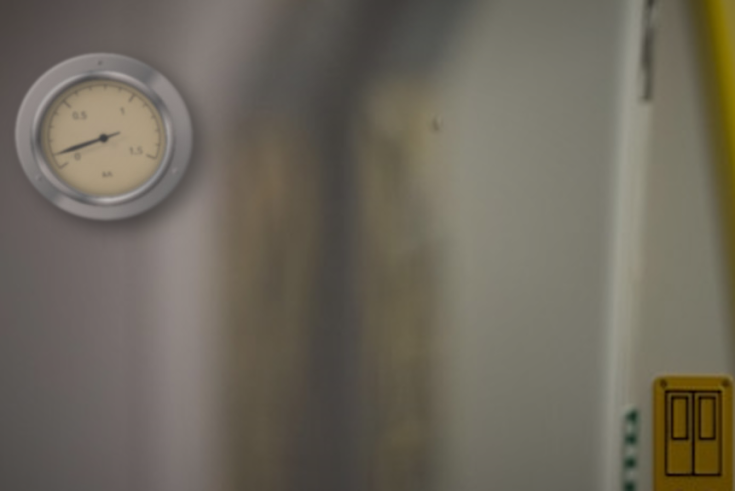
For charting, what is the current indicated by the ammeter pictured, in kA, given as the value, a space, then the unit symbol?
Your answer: 0.1 kA
